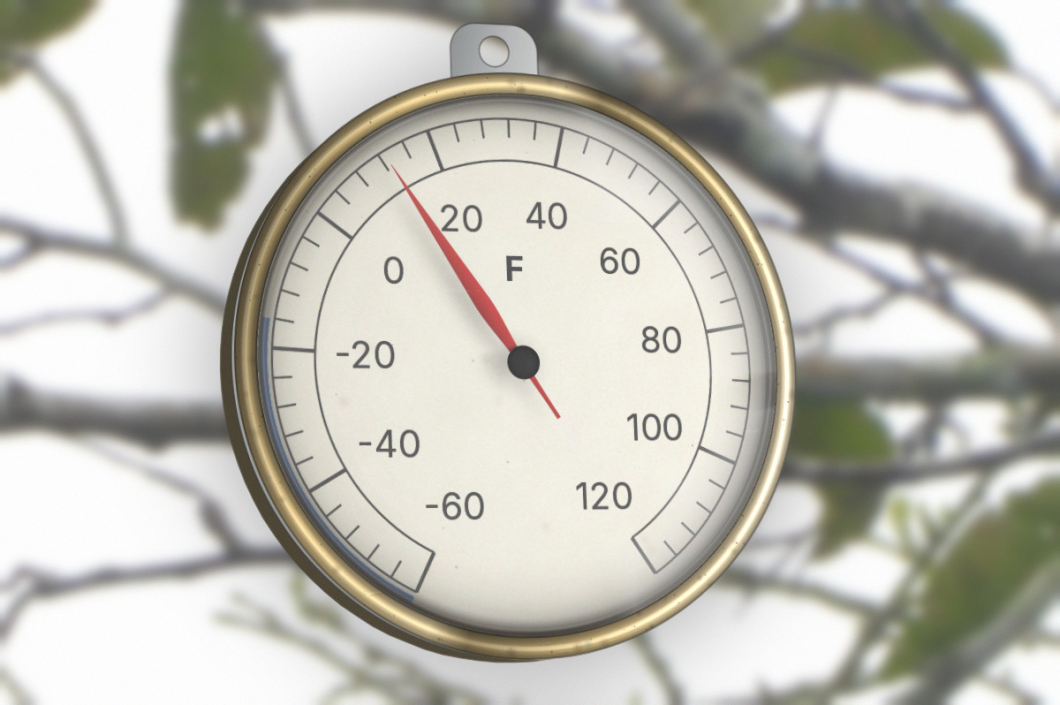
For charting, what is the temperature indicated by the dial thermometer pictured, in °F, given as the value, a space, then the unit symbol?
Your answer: 12 °F
